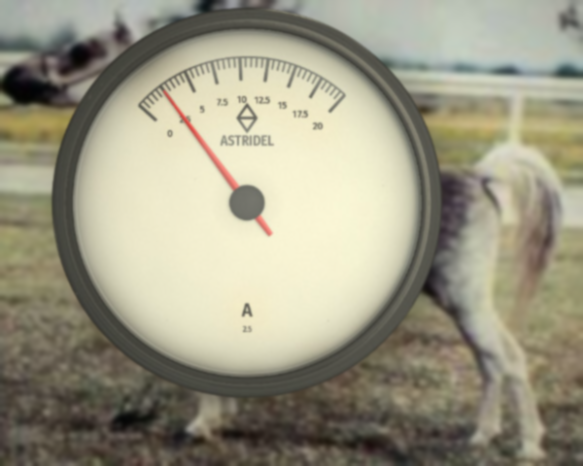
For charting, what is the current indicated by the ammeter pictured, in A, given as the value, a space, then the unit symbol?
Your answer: 2.5 A
